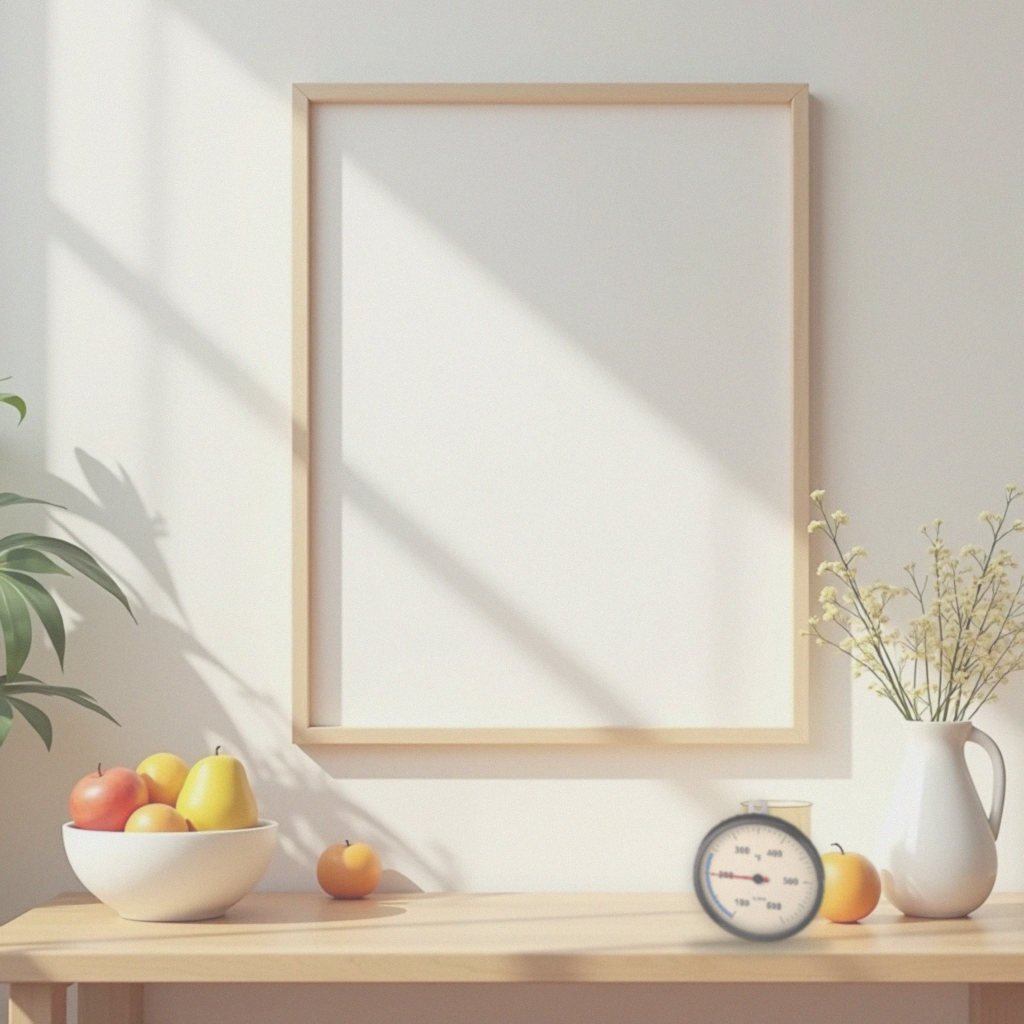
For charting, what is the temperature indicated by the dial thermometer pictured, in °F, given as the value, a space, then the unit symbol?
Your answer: 200 °F
